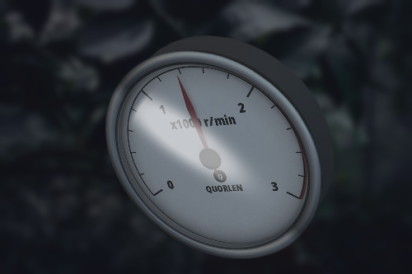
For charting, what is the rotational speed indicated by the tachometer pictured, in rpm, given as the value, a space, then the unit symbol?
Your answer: 1400 rpm
